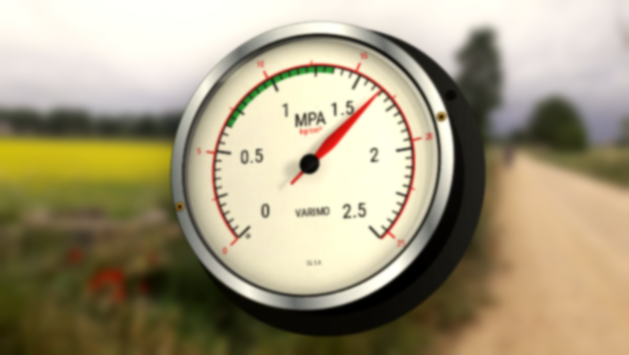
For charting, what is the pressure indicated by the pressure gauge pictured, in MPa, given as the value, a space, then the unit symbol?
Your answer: 1.65 MPa
